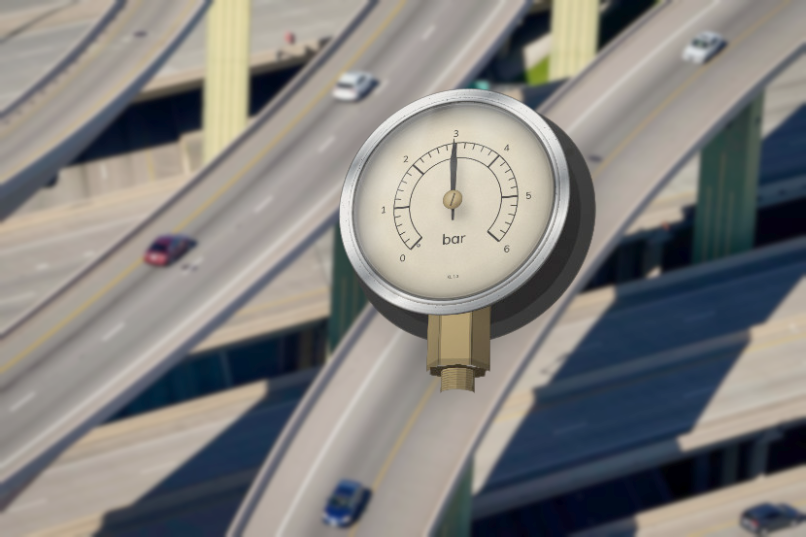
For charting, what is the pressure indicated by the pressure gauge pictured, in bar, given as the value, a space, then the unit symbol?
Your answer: 3 bar
